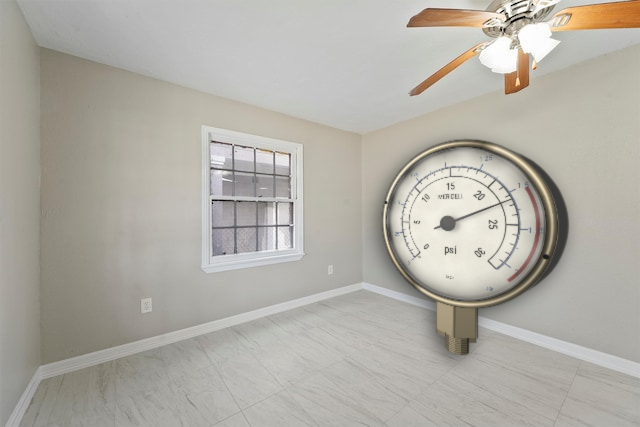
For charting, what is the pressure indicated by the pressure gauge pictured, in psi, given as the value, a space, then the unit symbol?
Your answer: 22.5 psi
